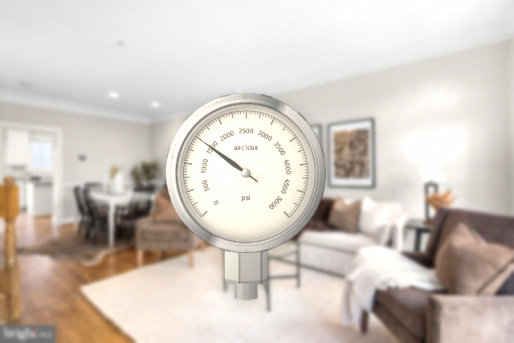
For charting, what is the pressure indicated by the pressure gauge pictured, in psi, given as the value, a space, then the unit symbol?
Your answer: 1500 psi
